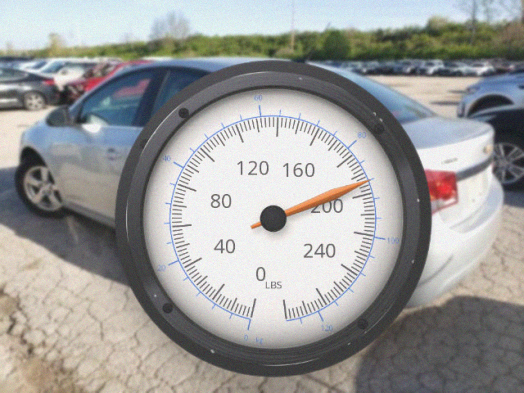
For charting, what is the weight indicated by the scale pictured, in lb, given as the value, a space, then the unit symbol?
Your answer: 194 lb
